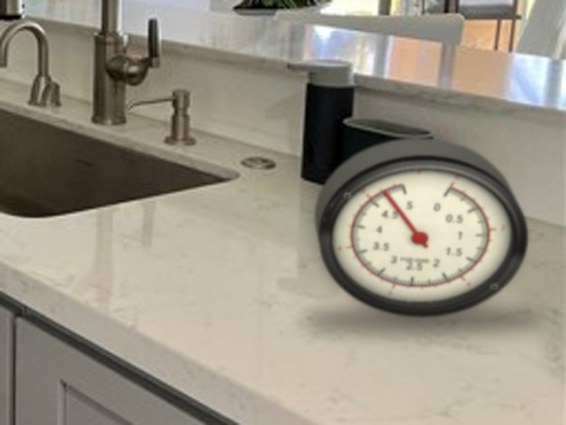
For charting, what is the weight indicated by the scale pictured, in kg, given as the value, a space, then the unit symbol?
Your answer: 4.75 kg
